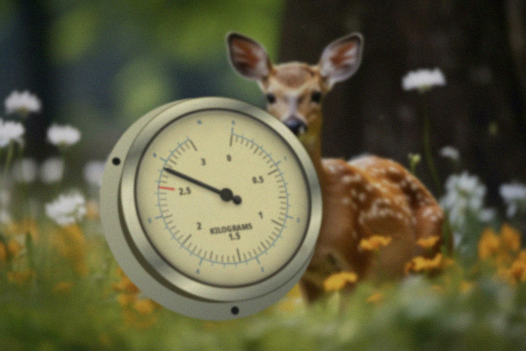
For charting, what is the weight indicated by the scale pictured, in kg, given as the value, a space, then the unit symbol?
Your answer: 2.65 kg
